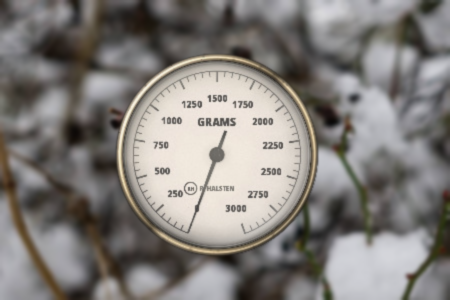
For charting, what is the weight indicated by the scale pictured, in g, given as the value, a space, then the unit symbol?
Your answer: 0 g
